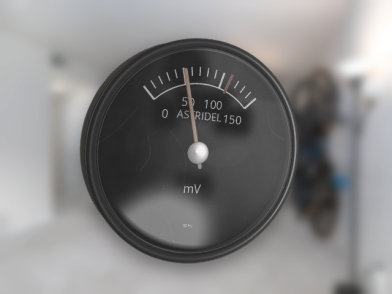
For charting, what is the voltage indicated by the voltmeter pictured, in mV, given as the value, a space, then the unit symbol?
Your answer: 50 mV
